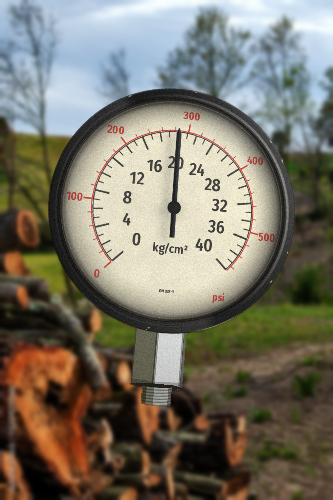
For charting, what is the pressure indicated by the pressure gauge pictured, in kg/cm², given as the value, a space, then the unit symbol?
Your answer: 20 kg/cm²
